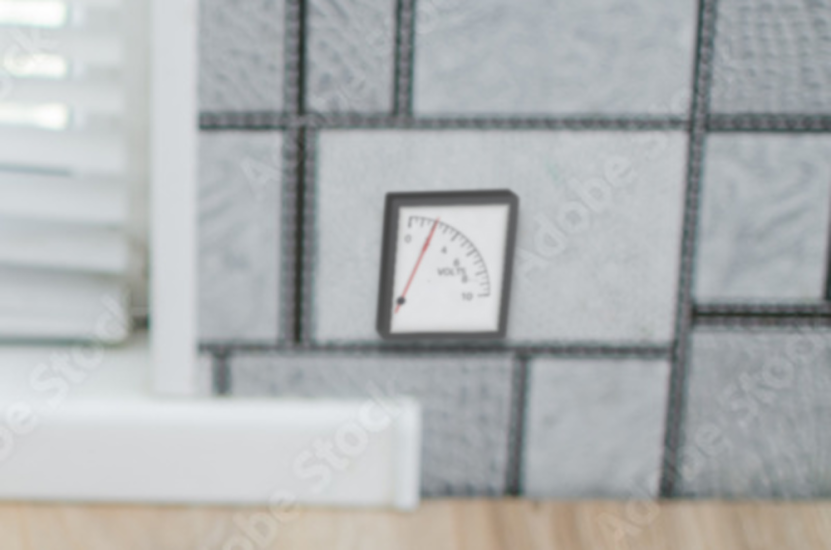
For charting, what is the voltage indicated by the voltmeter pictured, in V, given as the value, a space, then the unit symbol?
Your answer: 2 V
